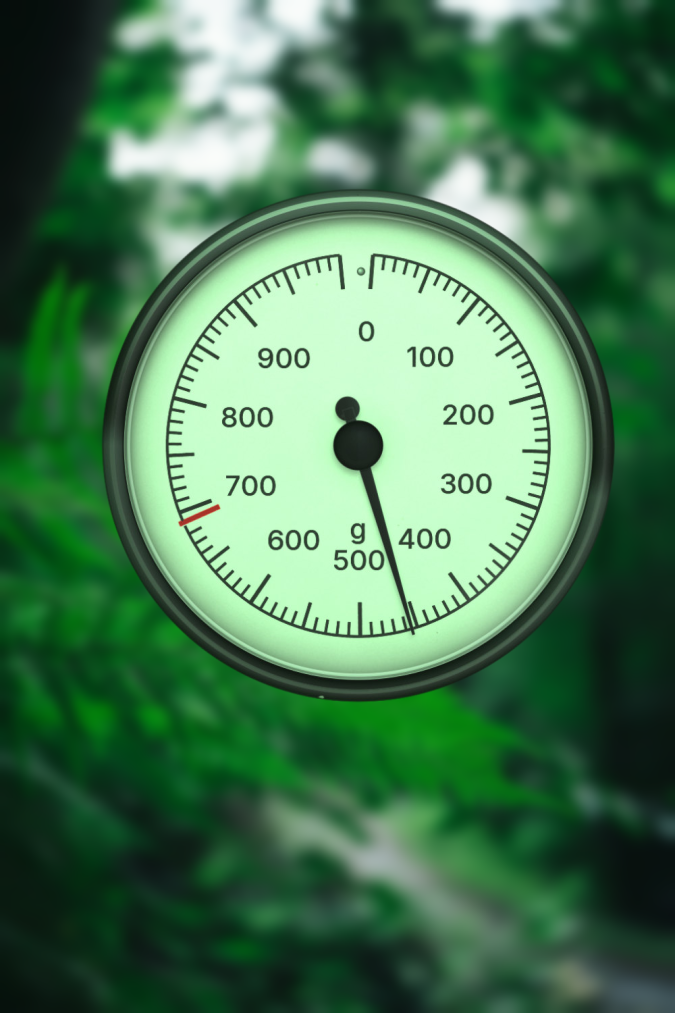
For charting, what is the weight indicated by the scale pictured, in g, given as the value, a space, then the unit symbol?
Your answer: 455 g
